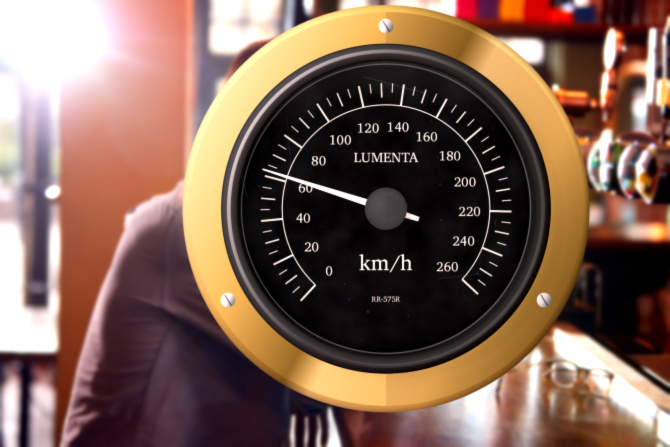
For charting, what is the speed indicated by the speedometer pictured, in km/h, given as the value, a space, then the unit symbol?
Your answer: 62.5 km/h
